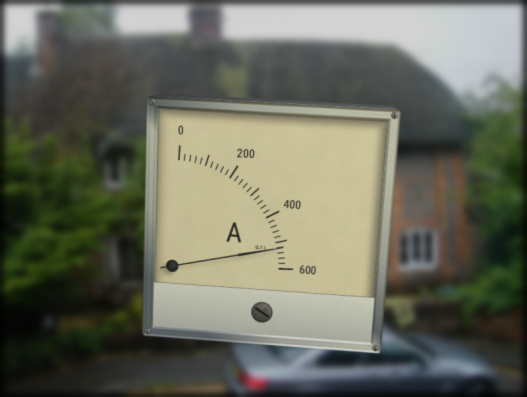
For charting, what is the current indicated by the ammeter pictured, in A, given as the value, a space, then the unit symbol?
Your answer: 520 A
